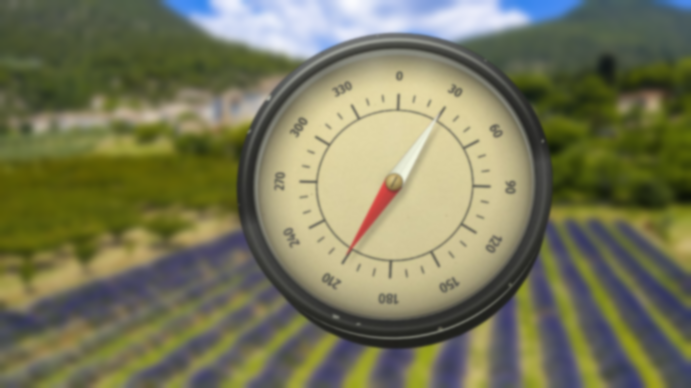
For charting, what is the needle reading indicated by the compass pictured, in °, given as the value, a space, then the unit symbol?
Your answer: 210 °
